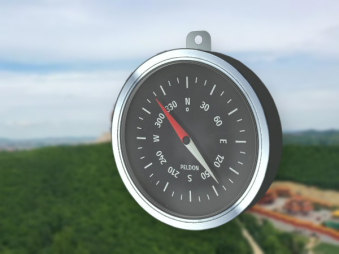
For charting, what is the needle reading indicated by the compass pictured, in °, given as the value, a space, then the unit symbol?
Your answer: 320 °
